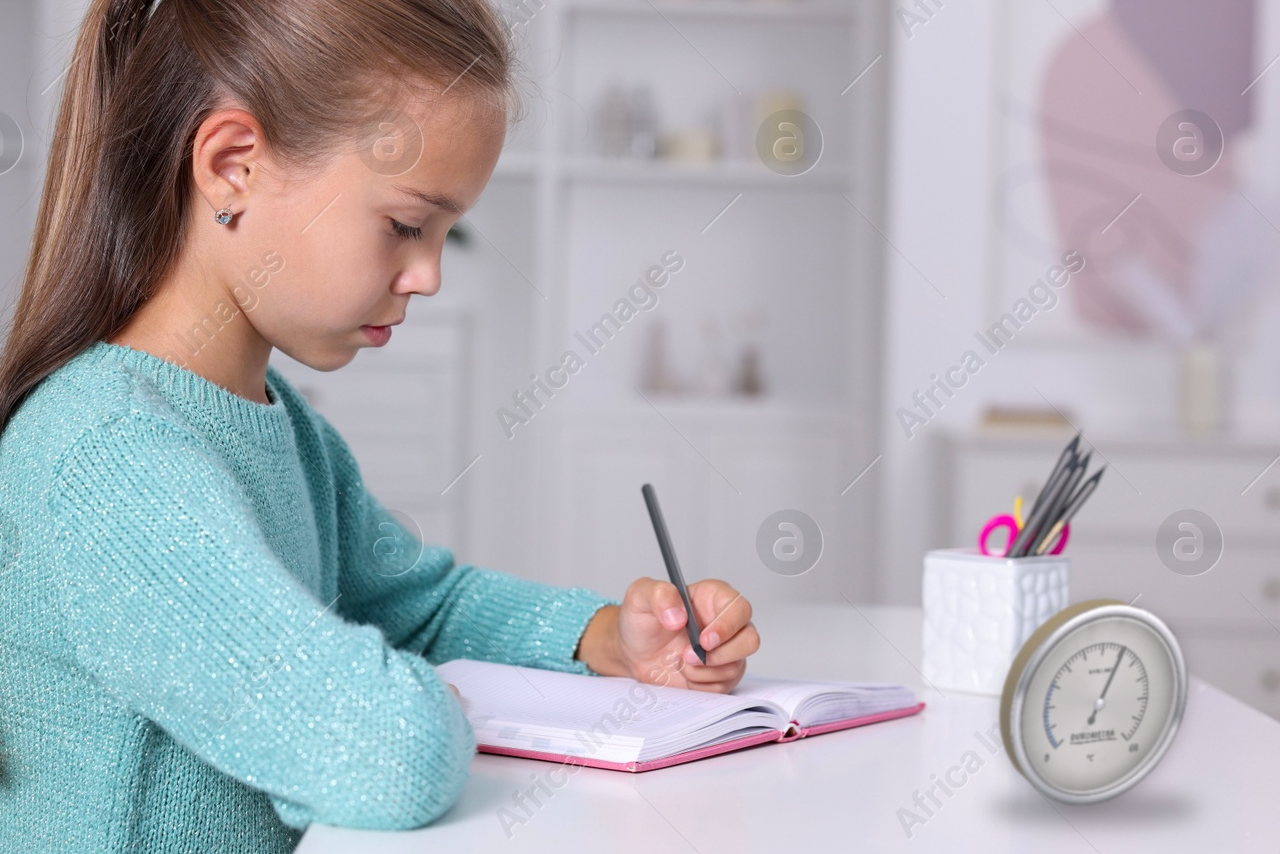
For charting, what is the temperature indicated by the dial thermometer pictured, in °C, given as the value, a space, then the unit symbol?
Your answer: 35 °C
